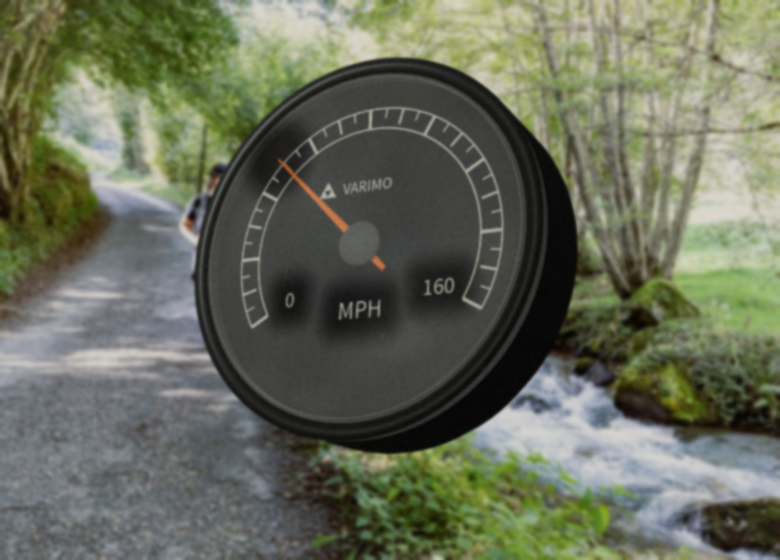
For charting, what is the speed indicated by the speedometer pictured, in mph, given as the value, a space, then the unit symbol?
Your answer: 50 mph
